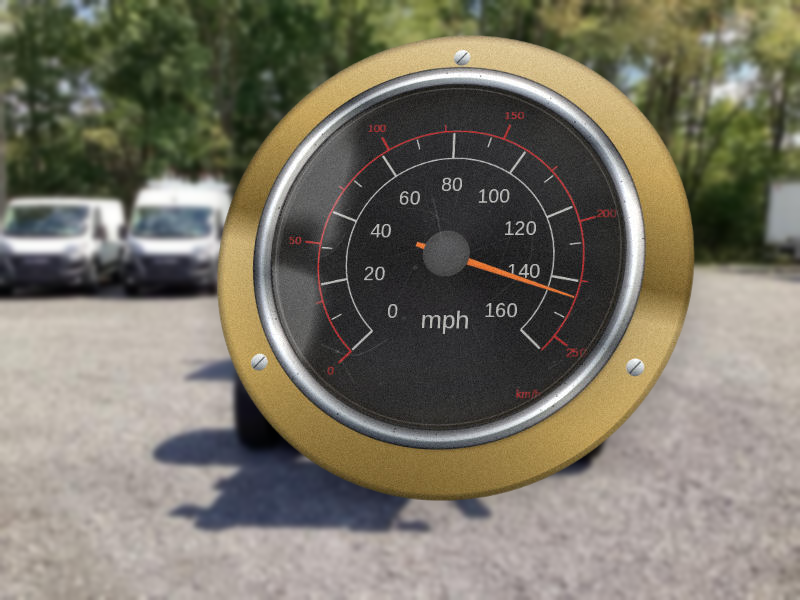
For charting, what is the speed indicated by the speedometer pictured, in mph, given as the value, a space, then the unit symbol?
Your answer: 145 mph
